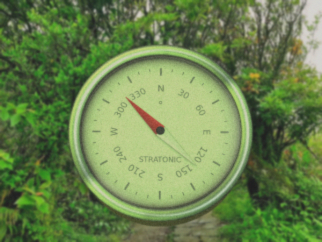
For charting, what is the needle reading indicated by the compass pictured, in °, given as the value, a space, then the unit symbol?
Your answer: 315 °
